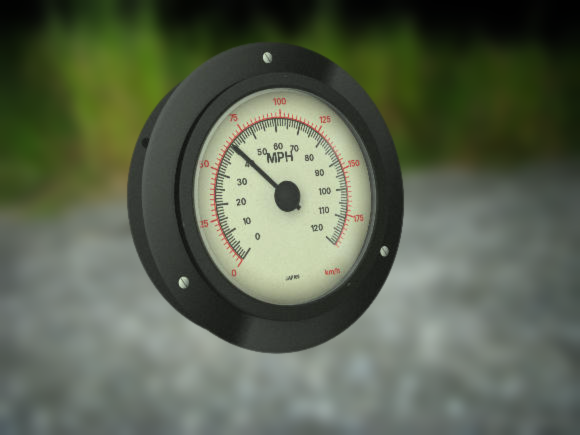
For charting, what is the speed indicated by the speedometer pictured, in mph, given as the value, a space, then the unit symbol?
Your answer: 40 mph
